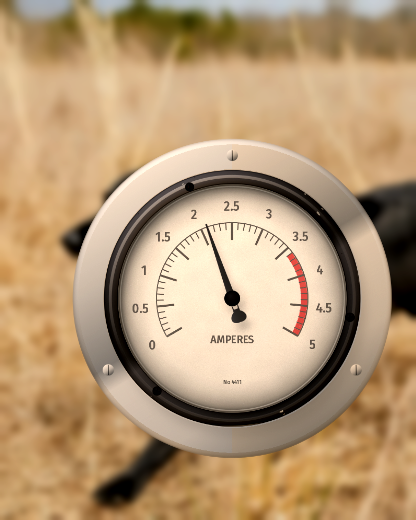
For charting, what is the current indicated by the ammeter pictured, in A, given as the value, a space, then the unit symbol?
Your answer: 2.1 A
